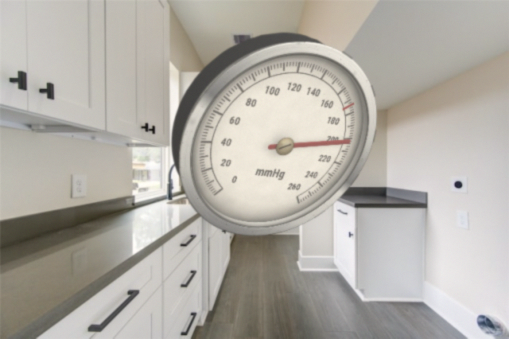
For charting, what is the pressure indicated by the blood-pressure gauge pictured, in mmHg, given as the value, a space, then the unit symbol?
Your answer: 200 mmHg
